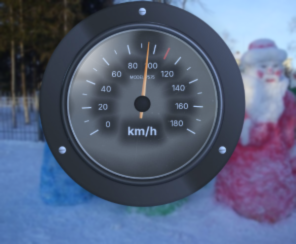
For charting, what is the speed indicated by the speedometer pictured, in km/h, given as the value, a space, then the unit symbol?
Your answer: 95 km/h
